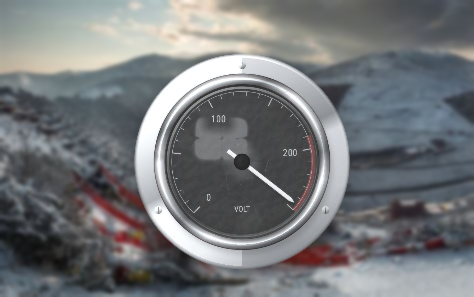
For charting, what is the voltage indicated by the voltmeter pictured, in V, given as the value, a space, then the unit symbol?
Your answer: 245 V
